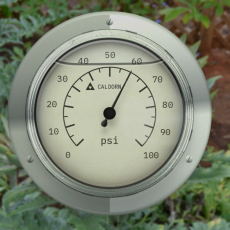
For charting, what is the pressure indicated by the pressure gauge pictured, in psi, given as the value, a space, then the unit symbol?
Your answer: 60 psi
